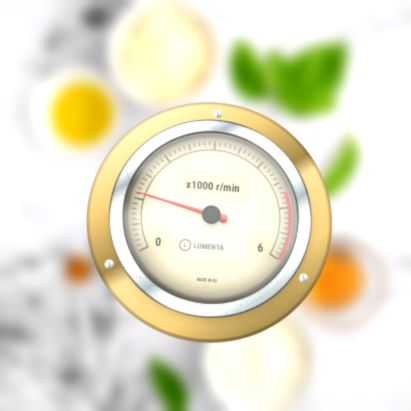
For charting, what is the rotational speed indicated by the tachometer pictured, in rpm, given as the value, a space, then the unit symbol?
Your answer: 1100 rpm
